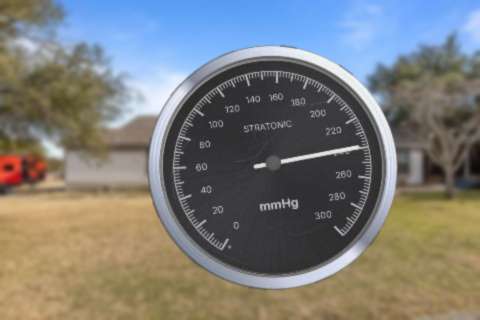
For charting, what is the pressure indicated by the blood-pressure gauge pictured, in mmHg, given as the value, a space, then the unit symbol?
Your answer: 240 mmHg
